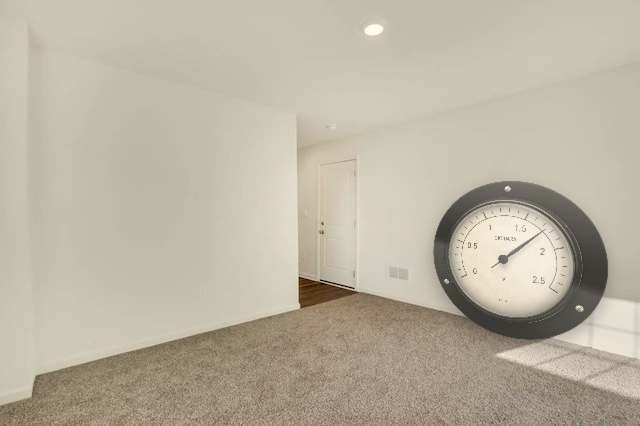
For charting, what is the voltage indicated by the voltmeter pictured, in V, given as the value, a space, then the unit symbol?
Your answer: 1.75 V
